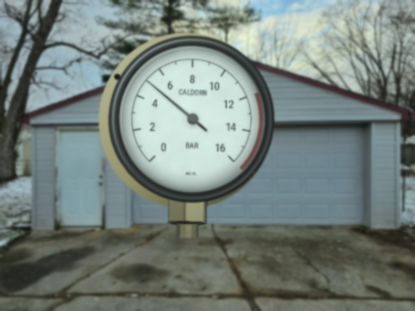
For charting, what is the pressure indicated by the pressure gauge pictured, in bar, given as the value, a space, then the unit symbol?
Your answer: 5 bar
